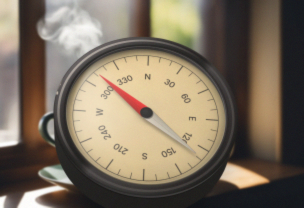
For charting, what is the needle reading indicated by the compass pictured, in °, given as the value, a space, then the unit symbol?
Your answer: 310 °
